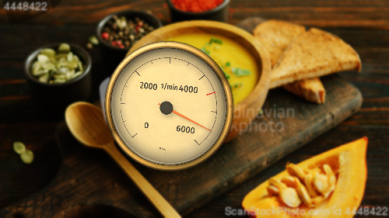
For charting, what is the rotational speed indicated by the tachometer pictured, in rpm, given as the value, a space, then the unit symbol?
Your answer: 5500 rpm
